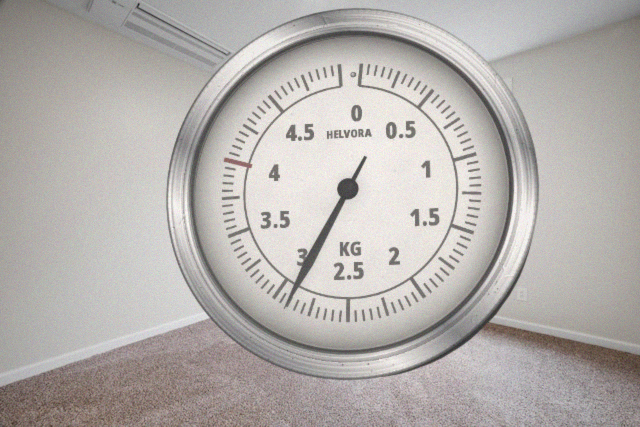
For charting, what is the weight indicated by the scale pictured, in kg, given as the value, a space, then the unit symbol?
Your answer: 2.9 kg
